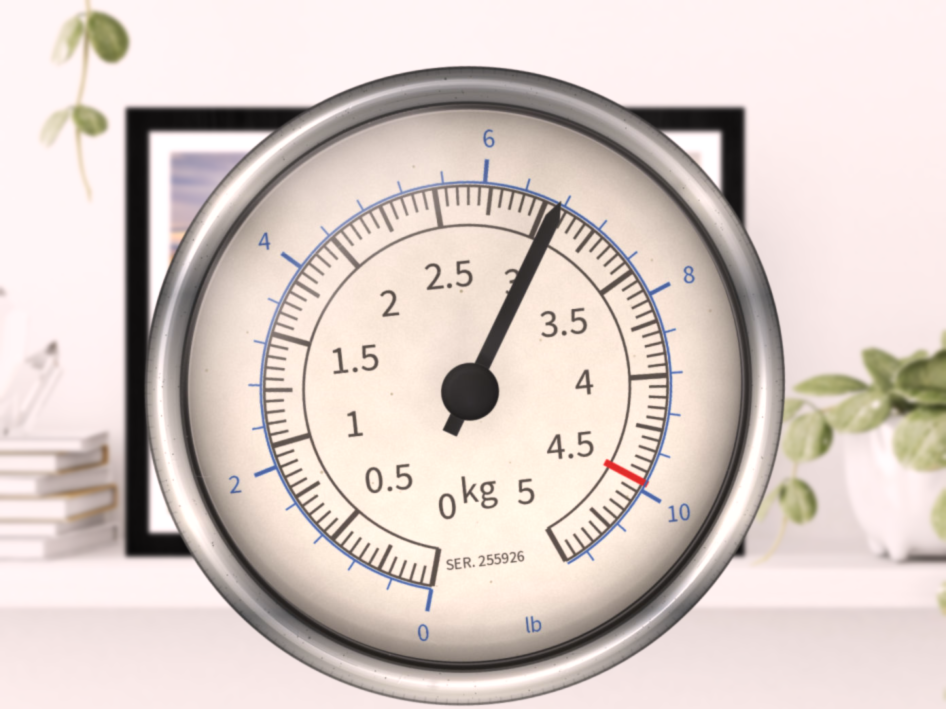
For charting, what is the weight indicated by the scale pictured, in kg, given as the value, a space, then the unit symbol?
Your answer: 3.05 kg
